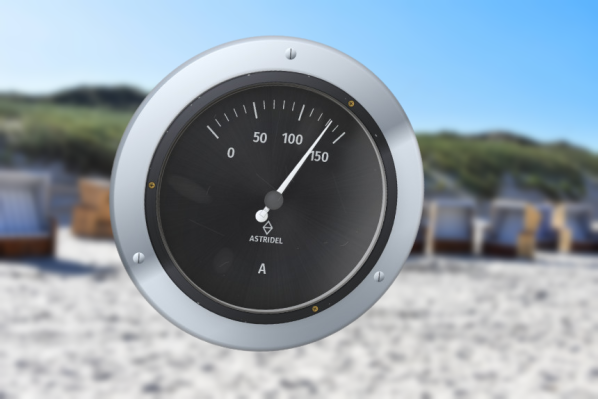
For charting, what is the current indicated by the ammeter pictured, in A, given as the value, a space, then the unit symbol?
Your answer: 130 A
